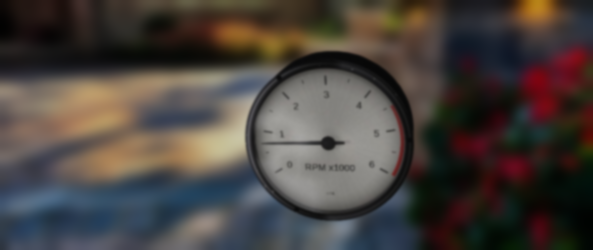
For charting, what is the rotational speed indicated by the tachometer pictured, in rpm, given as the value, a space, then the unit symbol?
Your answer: 750 rpm
